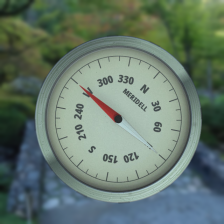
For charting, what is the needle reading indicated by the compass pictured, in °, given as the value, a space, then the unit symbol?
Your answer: 270 °
